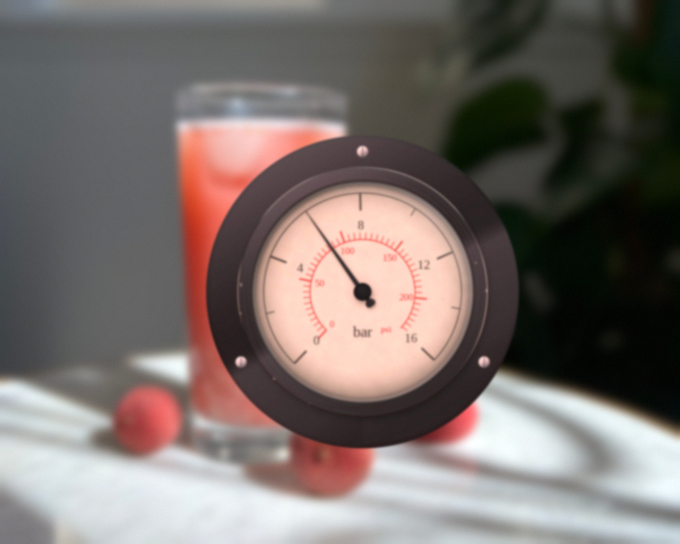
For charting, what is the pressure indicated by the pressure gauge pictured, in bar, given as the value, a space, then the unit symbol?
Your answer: 6 bar
